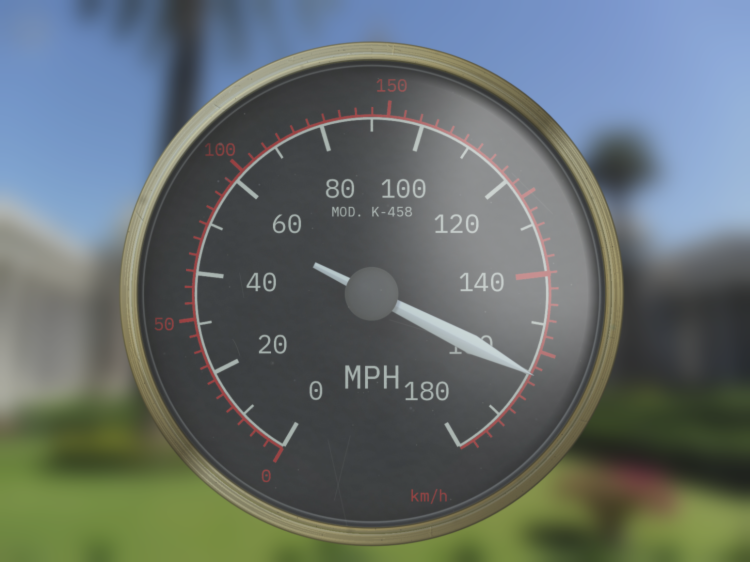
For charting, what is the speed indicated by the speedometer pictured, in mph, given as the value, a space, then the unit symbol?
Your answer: 160 mph
